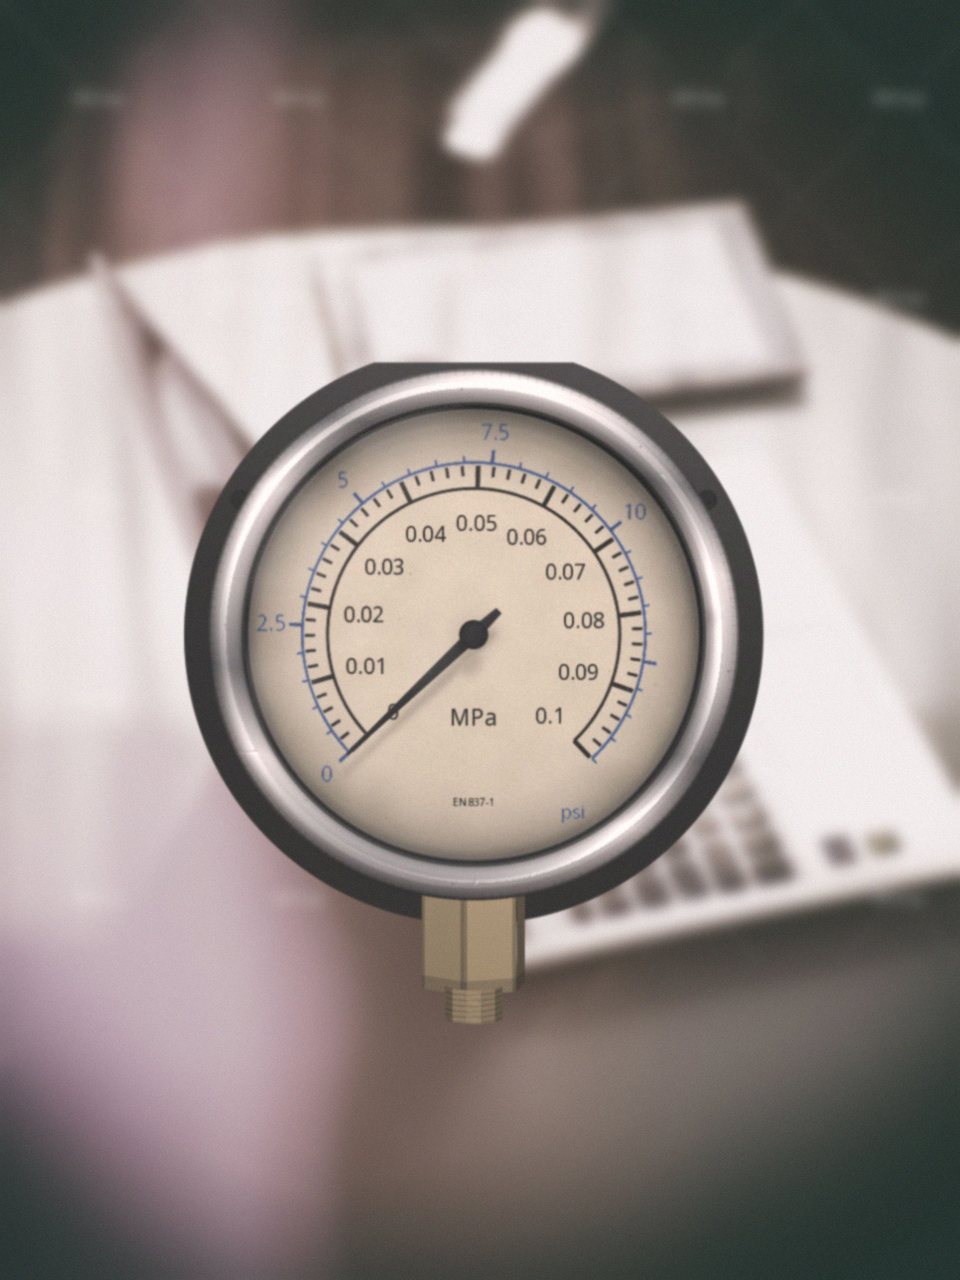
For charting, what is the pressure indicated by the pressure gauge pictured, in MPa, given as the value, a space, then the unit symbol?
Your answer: 0 MPa
